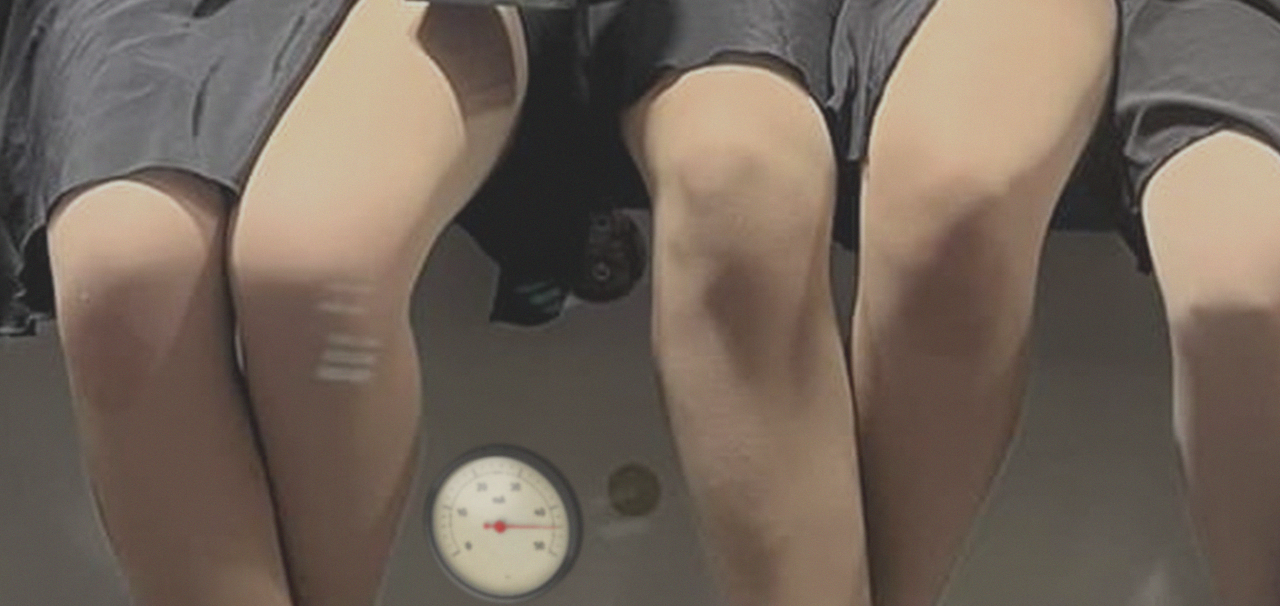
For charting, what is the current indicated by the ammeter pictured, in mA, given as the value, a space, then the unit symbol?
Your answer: 44 mA
